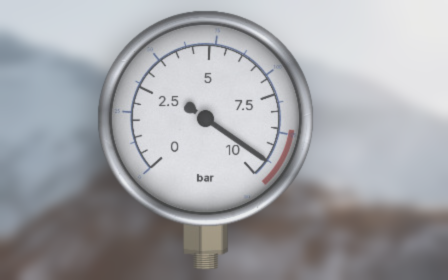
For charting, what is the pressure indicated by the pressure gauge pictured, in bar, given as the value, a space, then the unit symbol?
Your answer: 9.5 bar
